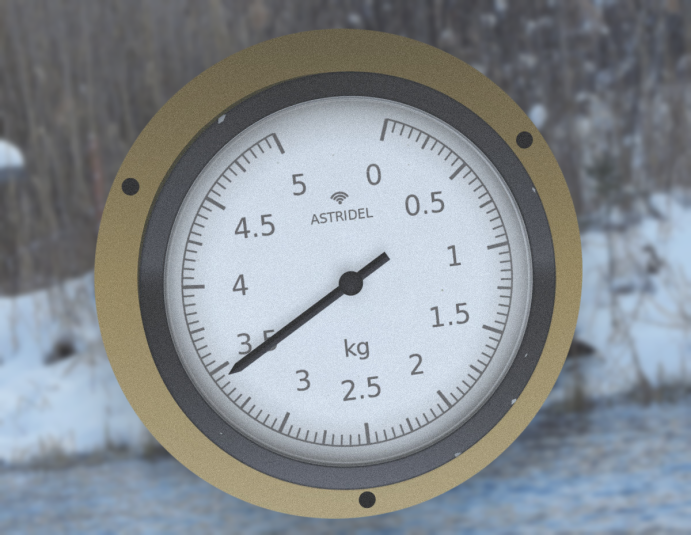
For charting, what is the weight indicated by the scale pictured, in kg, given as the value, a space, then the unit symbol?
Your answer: 3.45 kg
